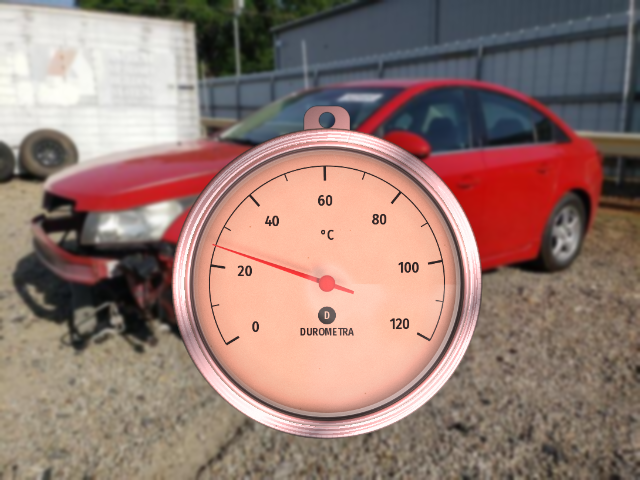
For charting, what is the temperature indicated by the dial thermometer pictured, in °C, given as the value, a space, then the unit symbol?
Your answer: 25 °C
